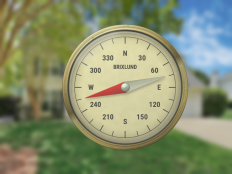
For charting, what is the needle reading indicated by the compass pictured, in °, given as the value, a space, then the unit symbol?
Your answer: 255 °
